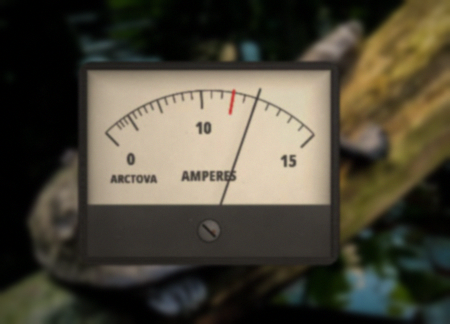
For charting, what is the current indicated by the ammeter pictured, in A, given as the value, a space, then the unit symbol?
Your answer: 12.5 A
